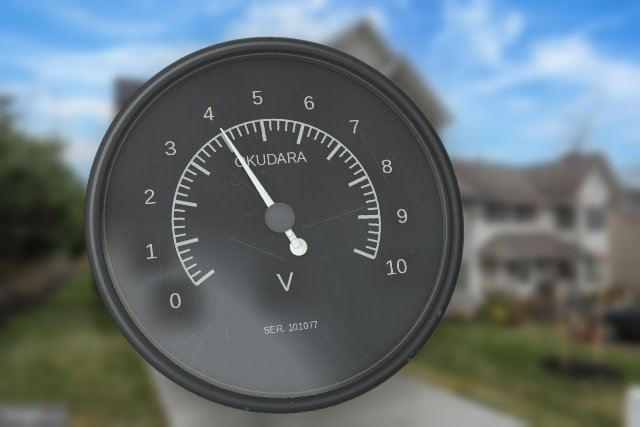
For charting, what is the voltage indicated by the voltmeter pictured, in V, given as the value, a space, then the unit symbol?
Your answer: 4 V
